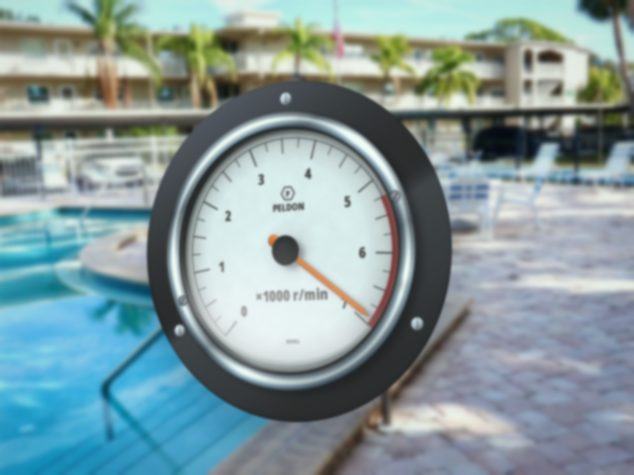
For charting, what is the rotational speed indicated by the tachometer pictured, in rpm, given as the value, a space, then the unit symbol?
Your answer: 6875 rpm
